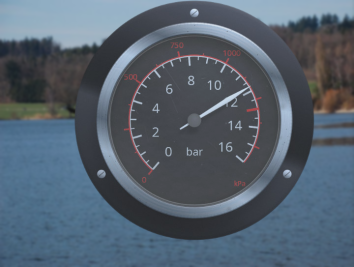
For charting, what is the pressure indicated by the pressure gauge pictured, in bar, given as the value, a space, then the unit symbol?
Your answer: 11.75 bar
